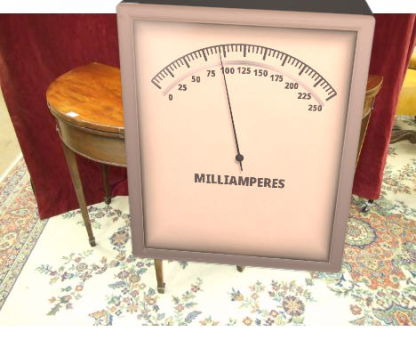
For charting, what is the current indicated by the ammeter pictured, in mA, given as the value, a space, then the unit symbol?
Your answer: 95 mA
